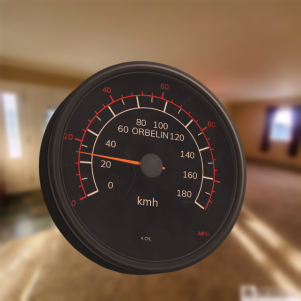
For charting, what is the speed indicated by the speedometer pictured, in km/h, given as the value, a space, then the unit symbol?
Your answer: 25 km/h
